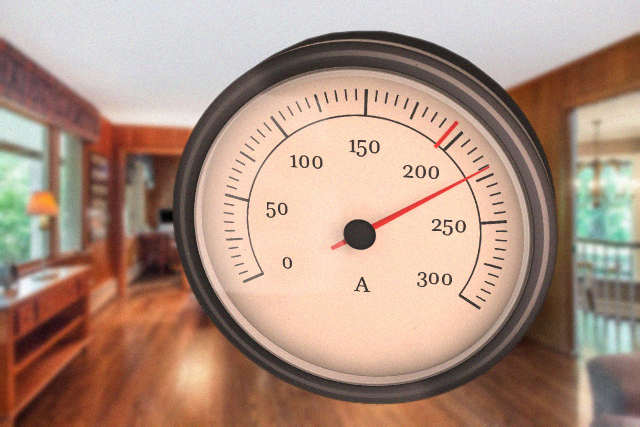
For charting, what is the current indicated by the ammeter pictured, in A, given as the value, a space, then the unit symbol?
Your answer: 220 A
